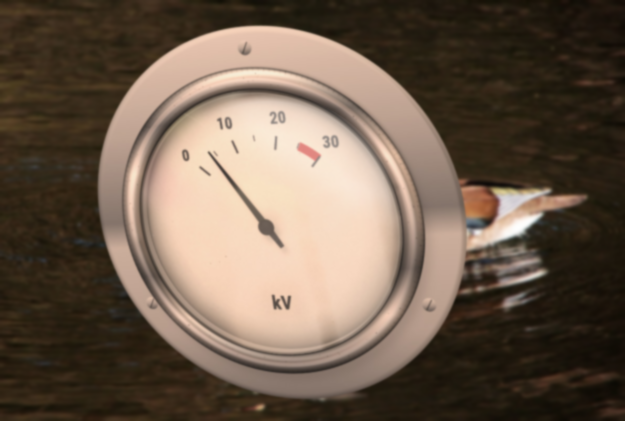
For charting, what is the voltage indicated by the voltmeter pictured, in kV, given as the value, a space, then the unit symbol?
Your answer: 5 kV
